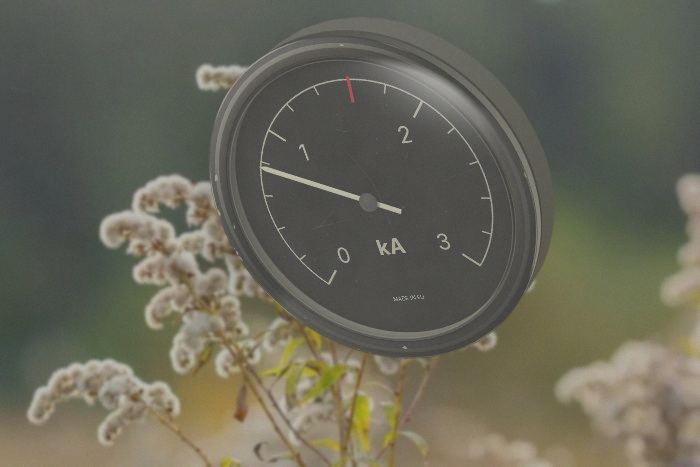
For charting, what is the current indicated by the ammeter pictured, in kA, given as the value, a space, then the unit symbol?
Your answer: 0.8 kA
